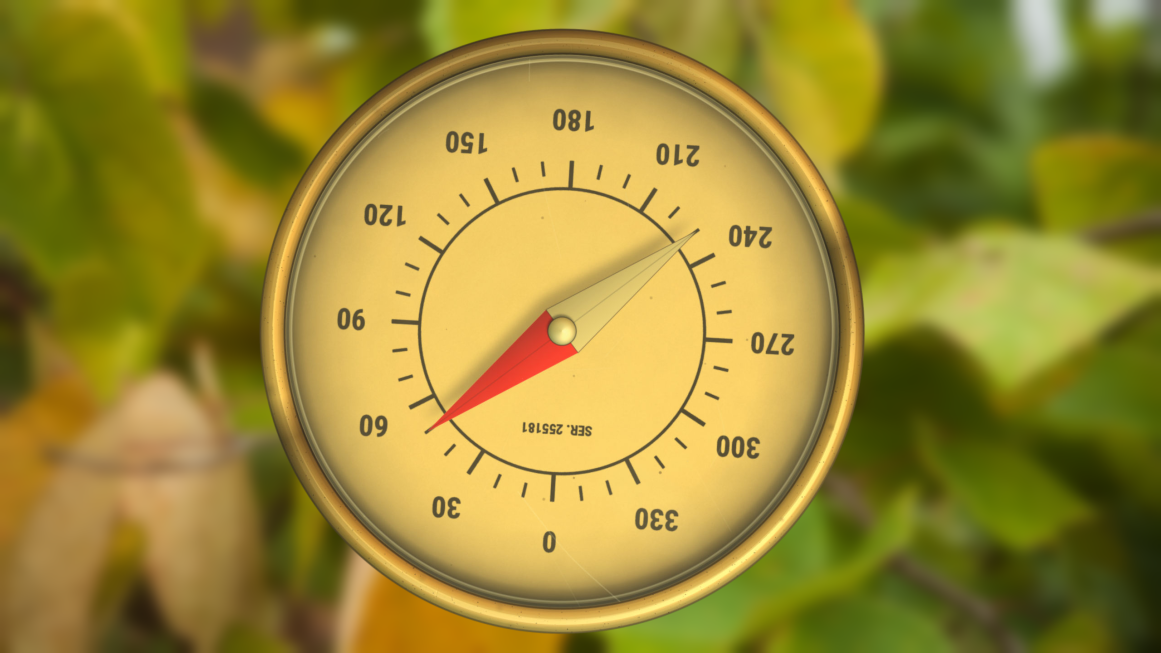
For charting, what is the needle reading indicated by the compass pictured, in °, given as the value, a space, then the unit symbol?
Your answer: 50 °
